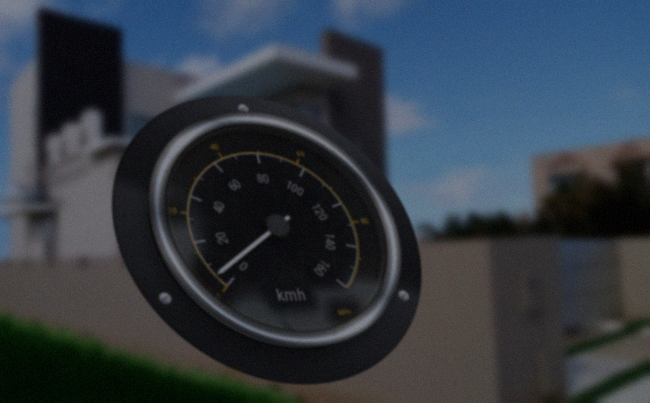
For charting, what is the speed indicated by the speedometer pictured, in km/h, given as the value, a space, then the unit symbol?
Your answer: 5 km/h
